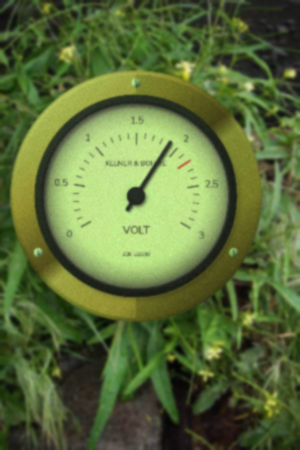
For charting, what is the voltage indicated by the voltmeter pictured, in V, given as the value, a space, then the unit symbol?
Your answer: 1.9 V
